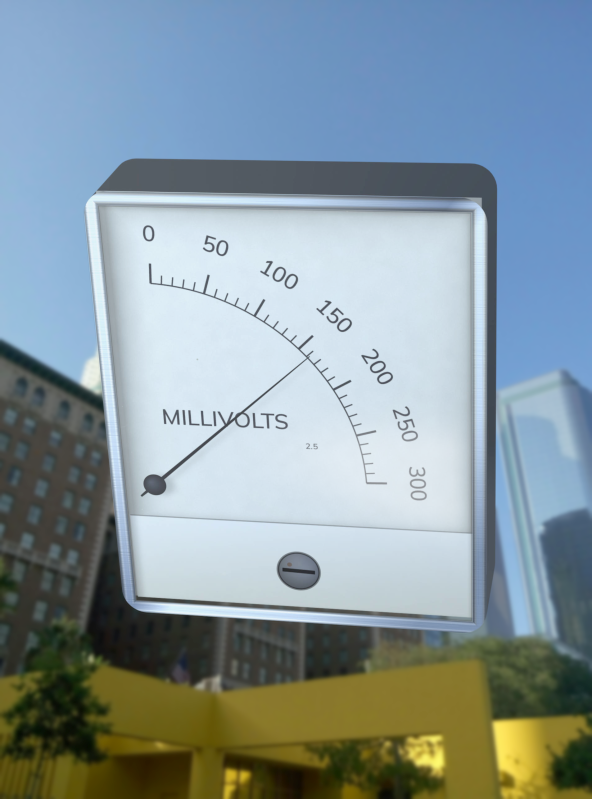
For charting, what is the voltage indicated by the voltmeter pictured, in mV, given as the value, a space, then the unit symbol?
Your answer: 160 mV
